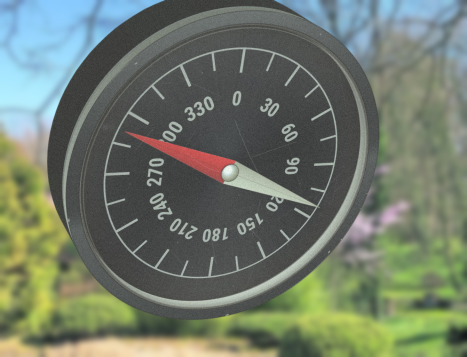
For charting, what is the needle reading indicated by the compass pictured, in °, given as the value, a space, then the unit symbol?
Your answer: 292.5 °
